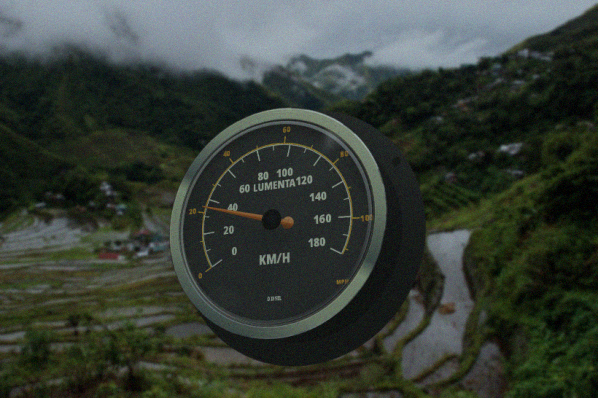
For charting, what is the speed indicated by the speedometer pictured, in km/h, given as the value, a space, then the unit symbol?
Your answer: 35 km/h
